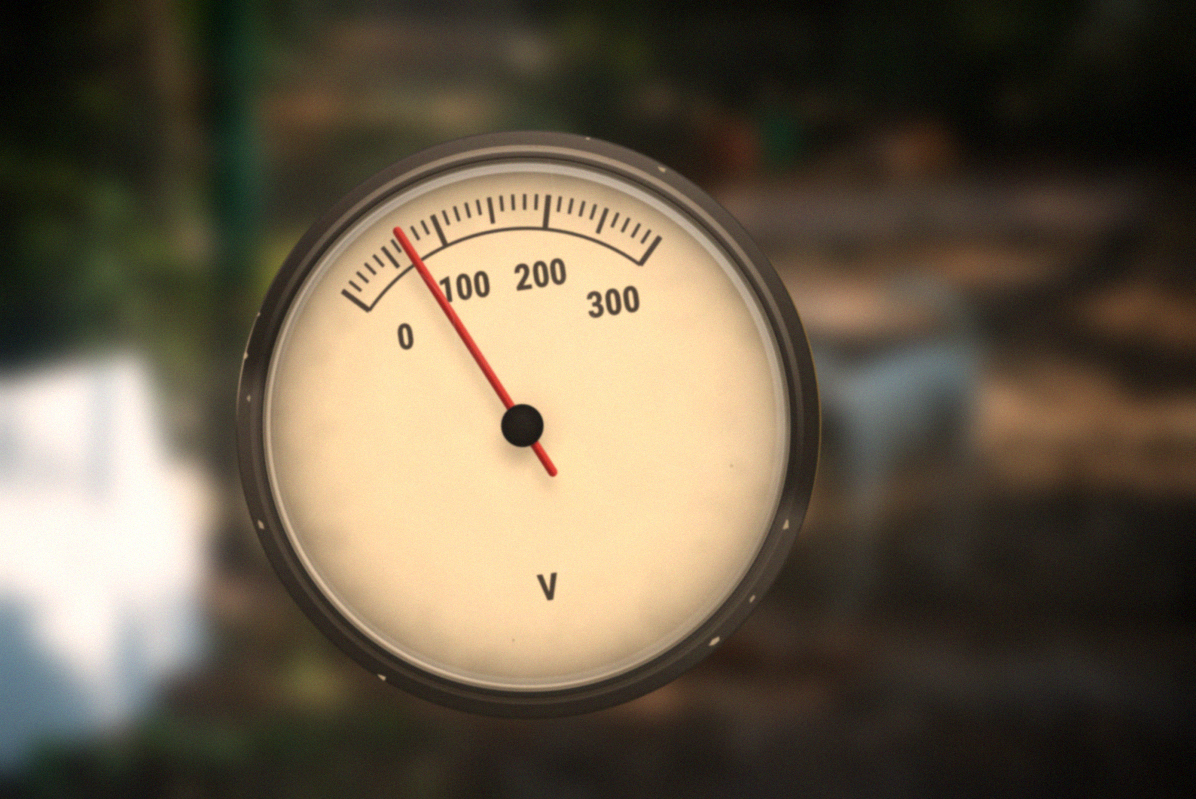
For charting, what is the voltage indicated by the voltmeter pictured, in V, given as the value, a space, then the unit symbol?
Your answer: 70 V
